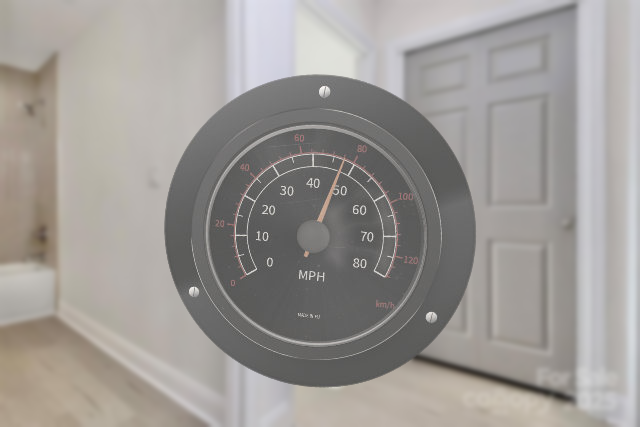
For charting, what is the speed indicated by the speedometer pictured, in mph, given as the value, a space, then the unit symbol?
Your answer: 47.5 mph
